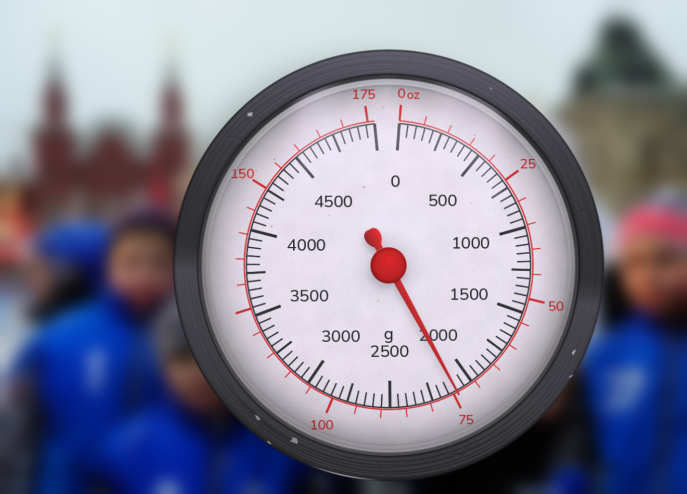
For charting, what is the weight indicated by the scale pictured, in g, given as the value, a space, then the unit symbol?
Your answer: 2100 g
